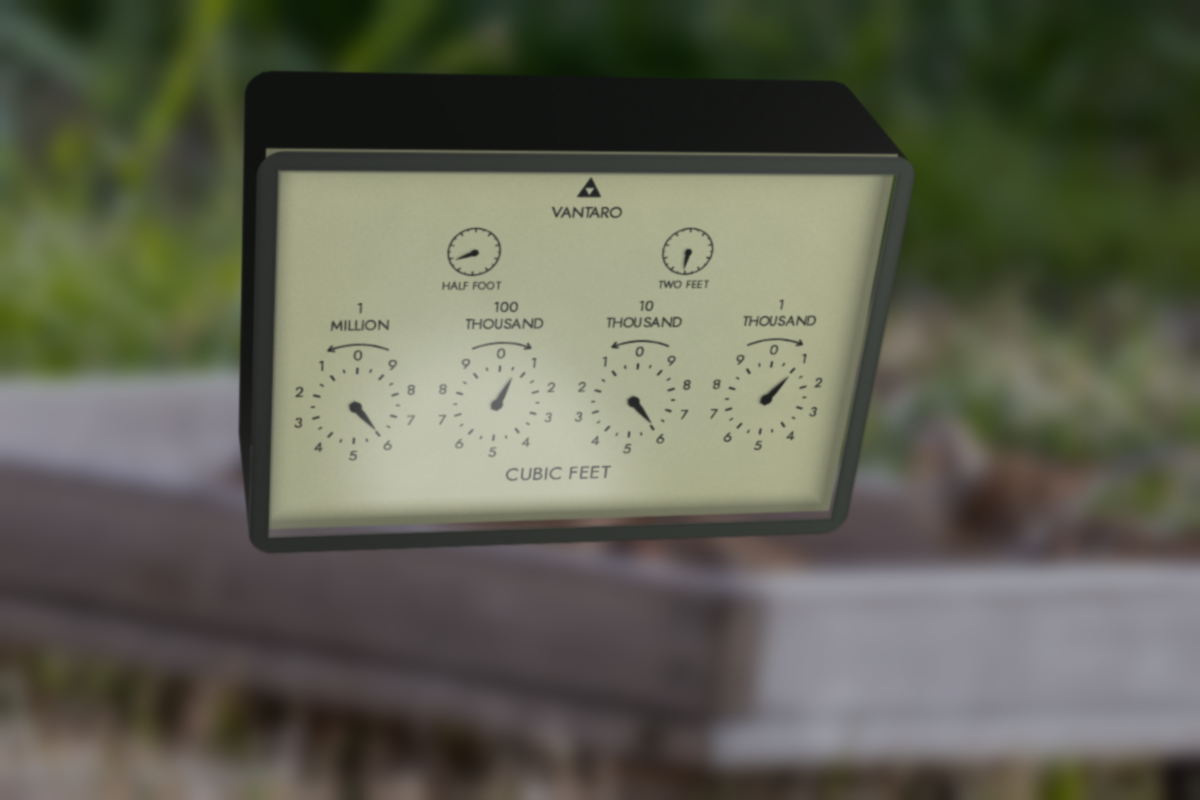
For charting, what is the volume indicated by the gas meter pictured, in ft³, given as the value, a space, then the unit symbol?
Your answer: 606100 ft³
